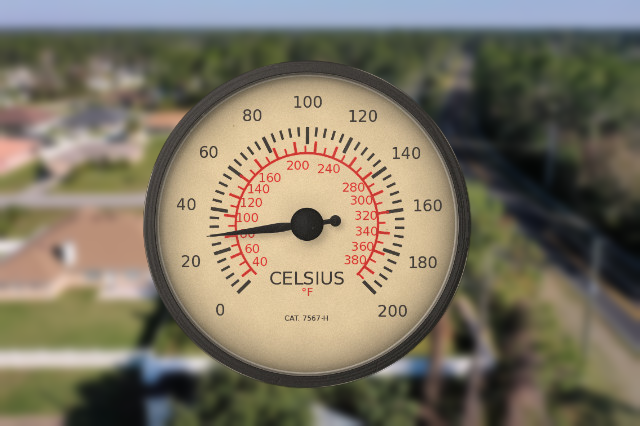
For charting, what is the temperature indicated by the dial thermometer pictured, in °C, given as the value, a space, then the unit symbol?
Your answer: 28 °C
